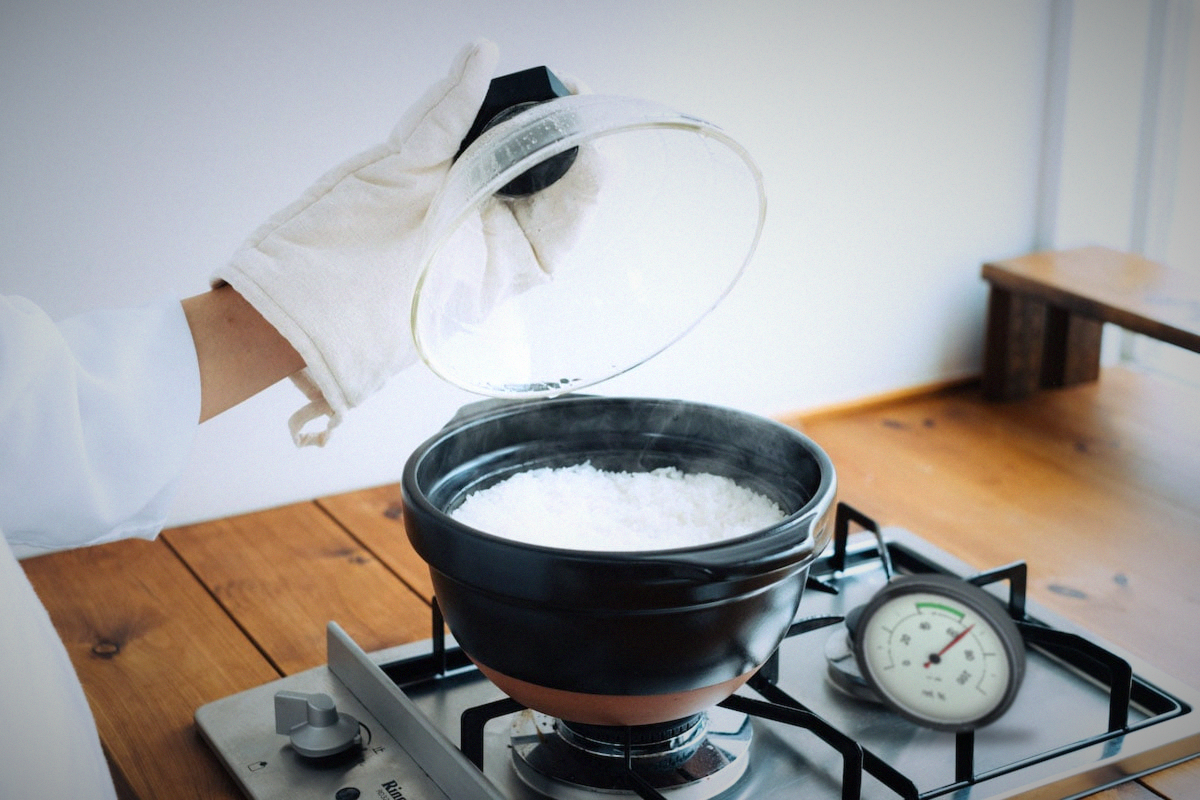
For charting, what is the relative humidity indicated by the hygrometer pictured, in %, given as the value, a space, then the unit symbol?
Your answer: 65 %
